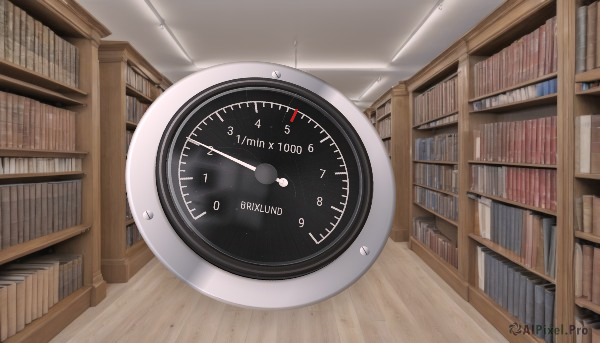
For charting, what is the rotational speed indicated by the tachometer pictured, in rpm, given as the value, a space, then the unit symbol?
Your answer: 2000 rpm
